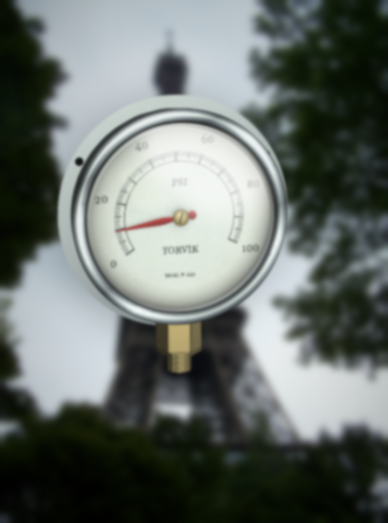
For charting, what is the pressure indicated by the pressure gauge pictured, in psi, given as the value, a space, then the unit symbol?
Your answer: 10 psi
